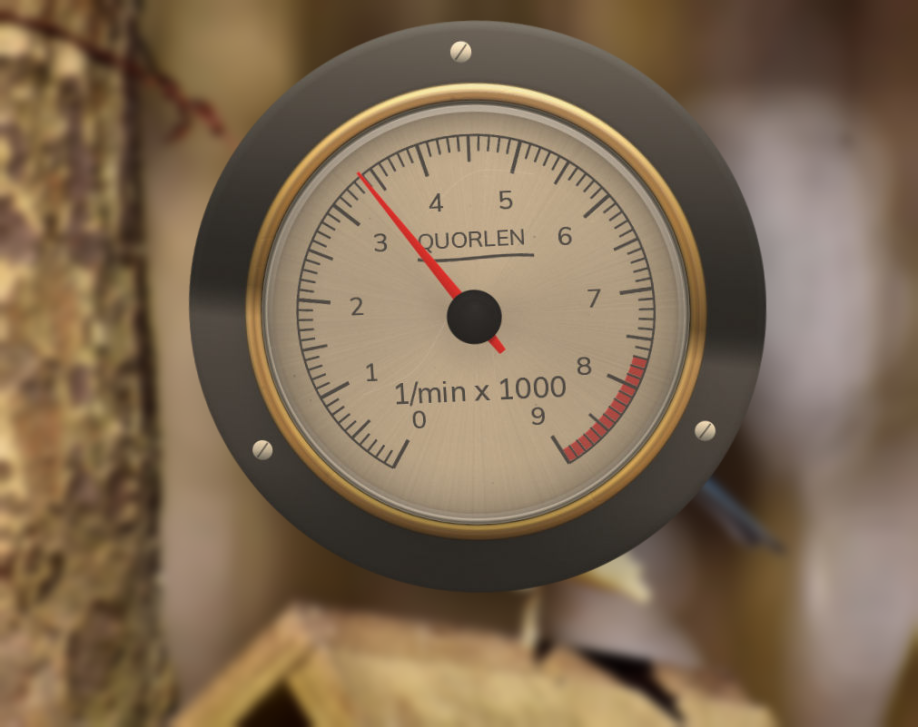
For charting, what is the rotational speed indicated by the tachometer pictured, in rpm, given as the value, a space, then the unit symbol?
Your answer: 3400 rpm
